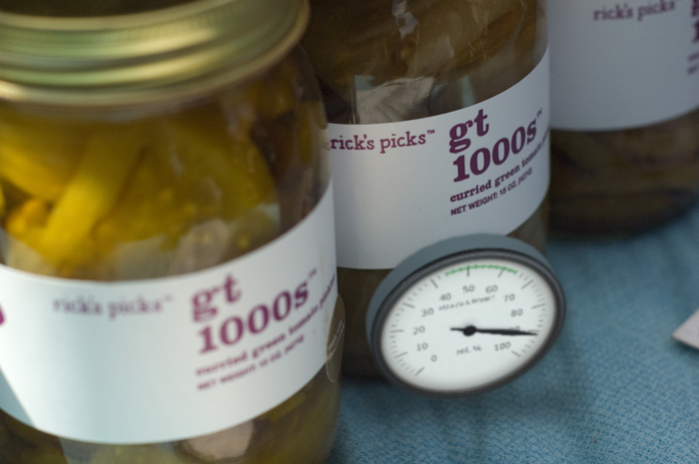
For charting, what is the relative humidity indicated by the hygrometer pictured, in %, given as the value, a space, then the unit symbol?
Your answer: 90 %
